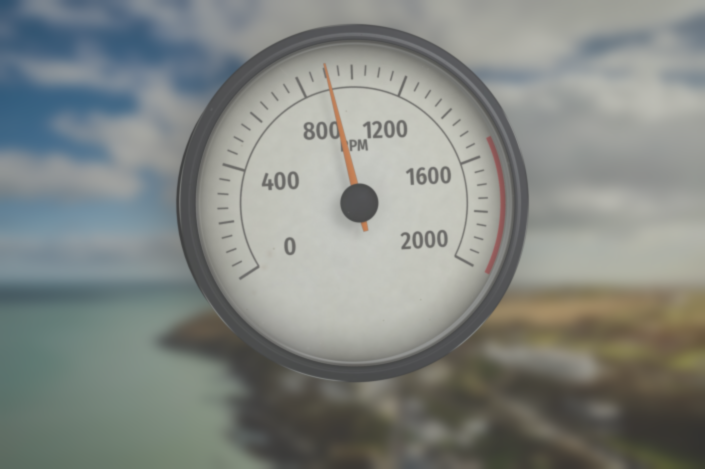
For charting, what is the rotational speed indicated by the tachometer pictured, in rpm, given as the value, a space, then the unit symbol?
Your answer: 900 rpm
